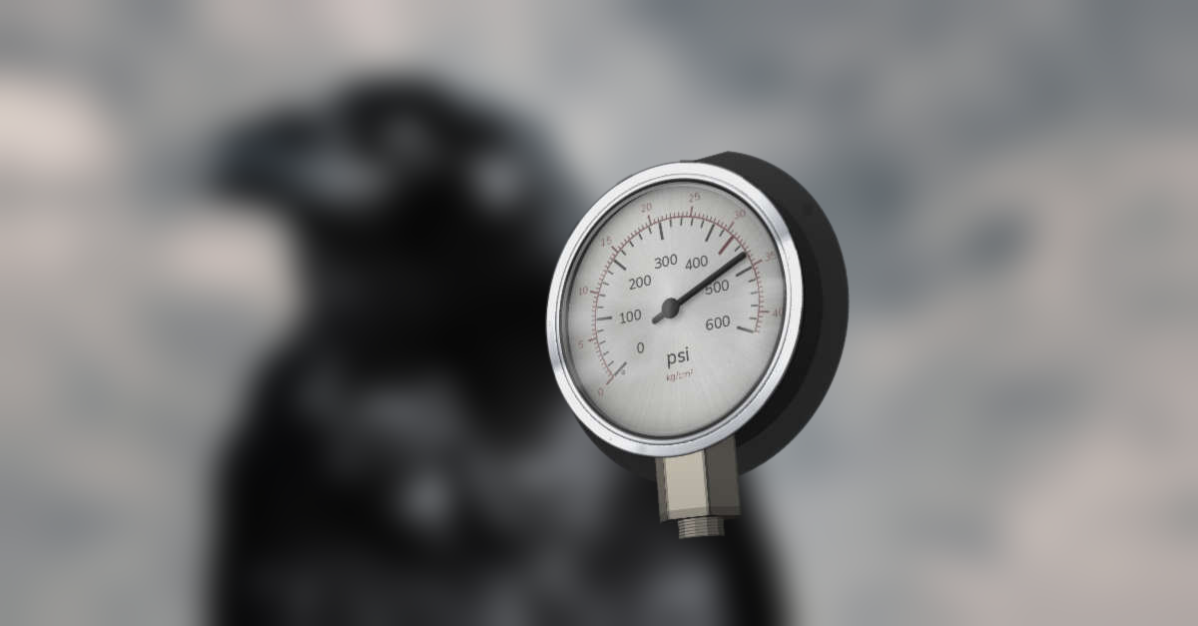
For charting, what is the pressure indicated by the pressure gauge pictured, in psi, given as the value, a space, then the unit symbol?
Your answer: 480 psi
